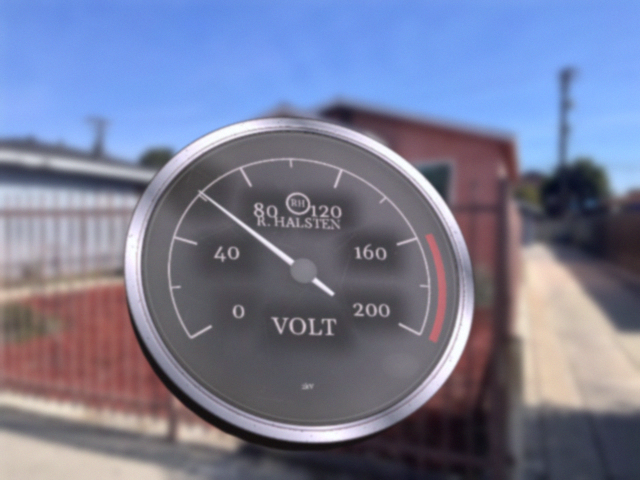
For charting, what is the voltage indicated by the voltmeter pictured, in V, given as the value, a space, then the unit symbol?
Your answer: 60 V
